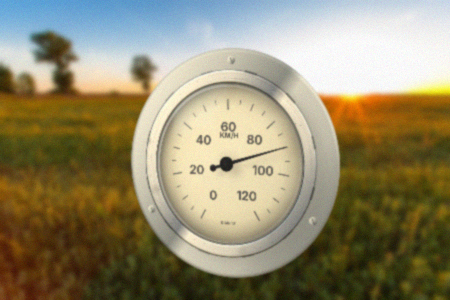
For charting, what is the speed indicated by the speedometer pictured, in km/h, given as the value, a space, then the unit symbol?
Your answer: 90 km/h
